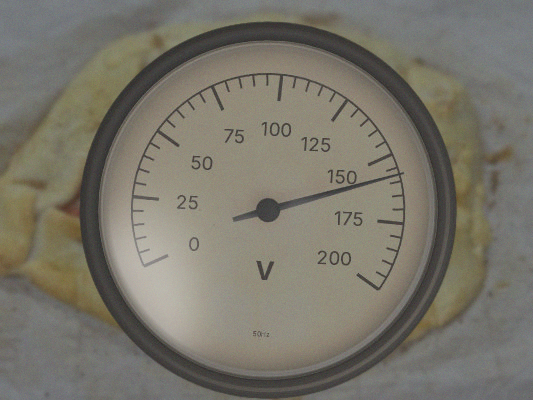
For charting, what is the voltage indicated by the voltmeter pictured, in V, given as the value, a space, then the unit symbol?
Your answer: 157.5 V
